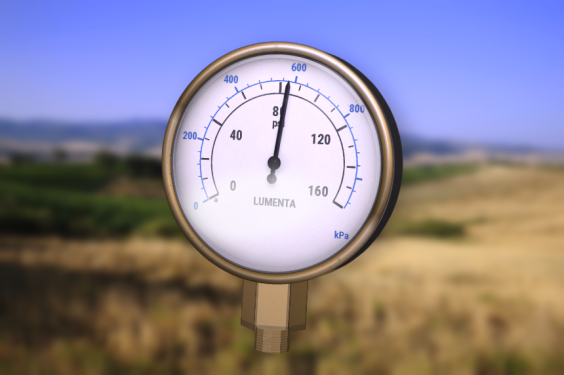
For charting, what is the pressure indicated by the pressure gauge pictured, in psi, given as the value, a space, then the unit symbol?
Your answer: 85 psi
